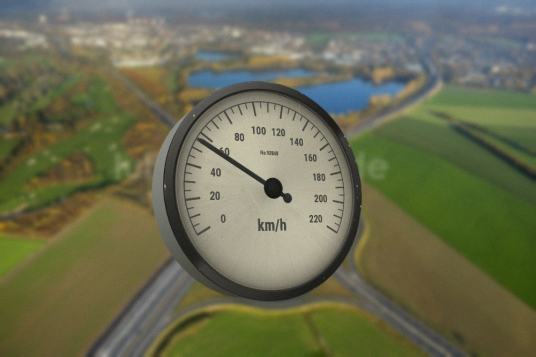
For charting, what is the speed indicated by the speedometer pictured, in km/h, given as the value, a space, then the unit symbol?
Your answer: 55 km/h
